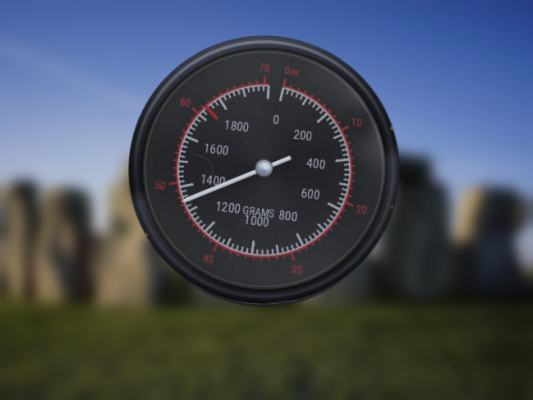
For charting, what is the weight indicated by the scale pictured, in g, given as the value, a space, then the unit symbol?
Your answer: 1340 g
